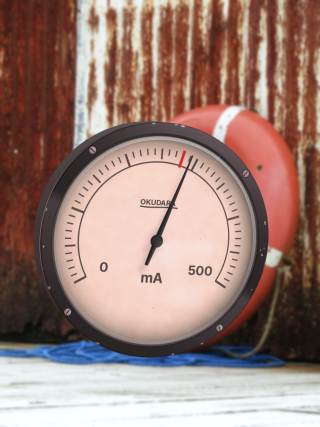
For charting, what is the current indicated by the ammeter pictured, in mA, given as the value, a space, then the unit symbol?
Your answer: 290 mA
